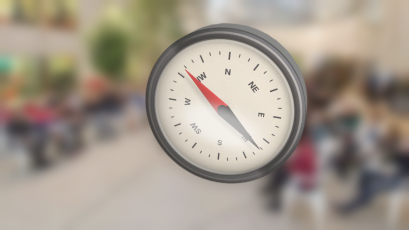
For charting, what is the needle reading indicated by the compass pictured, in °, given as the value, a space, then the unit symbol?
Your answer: 310 °
